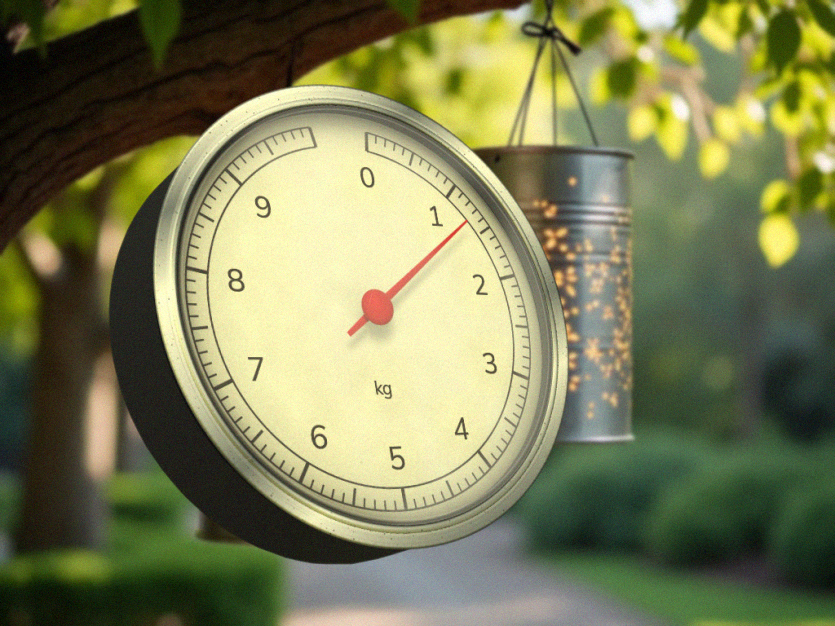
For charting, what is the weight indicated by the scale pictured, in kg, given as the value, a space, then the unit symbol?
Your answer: 1.3 kg
